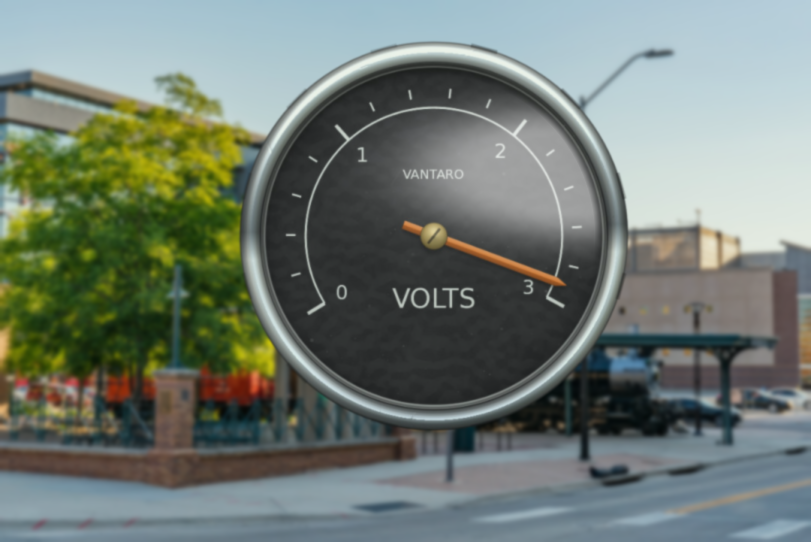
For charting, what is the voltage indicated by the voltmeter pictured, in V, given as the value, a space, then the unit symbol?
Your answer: 2.9 V
